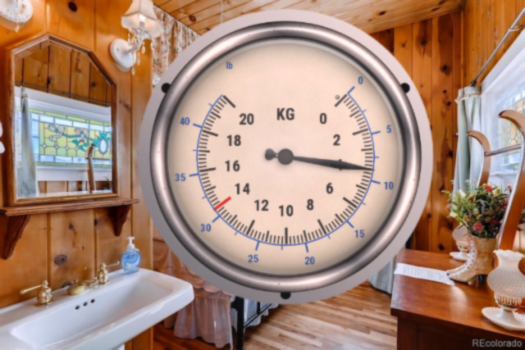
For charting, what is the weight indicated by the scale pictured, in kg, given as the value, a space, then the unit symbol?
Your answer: 4 kg
